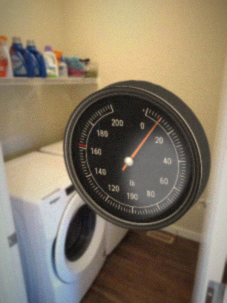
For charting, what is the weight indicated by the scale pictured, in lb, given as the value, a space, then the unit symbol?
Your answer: 10 lb
